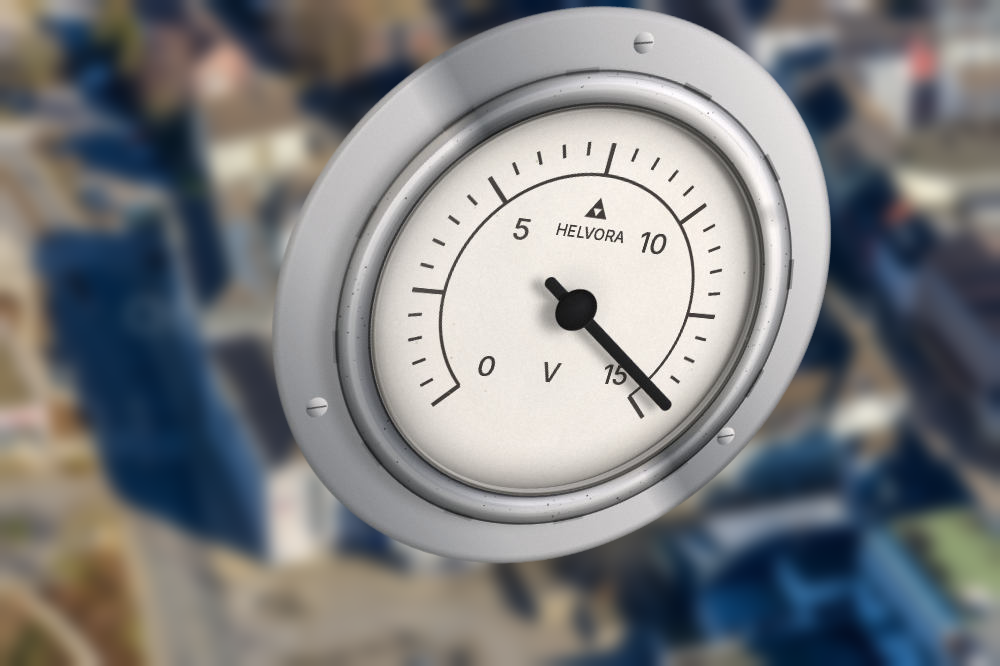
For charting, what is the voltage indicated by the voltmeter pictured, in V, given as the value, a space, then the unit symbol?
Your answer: 14.5 V
